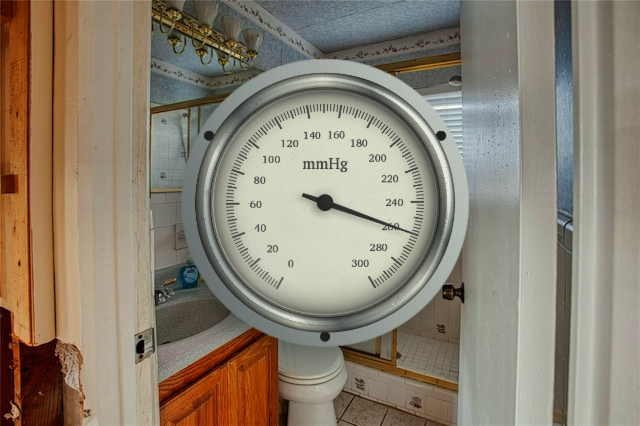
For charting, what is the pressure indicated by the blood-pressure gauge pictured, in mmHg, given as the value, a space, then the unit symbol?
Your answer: 260 mmHg
